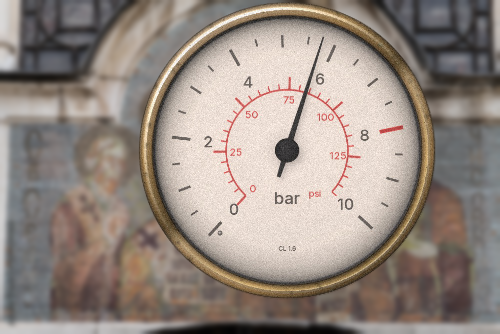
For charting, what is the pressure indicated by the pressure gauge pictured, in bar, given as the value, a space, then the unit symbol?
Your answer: 5.75 bar
